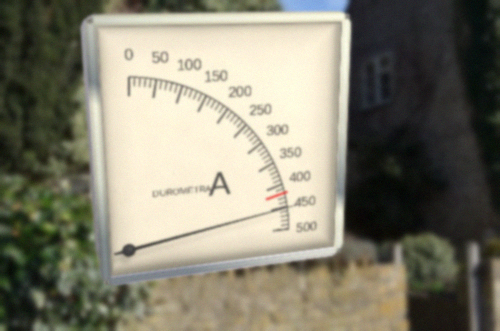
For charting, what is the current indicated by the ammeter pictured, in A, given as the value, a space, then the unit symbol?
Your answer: 450 A
